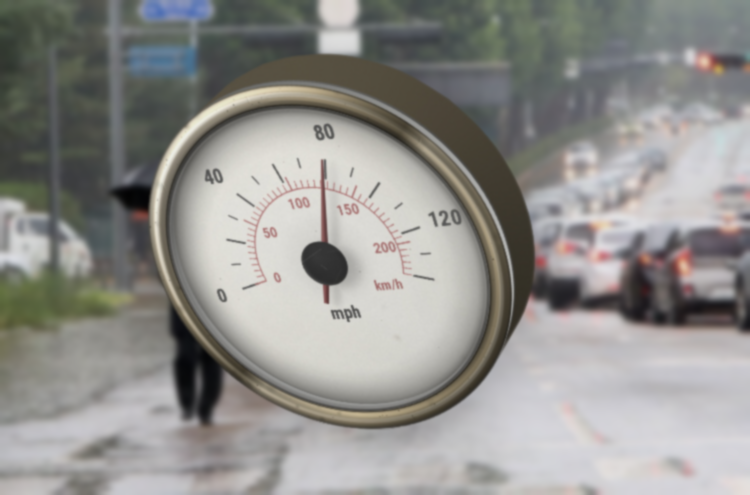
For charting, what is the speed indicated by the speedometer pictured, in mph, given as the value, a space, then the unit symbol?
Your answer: 80 mph
